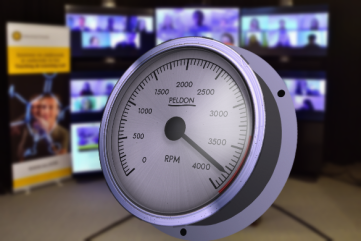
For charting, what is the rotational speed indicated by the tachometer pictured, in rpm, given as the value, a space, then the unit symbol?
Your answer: 3800 rpm
